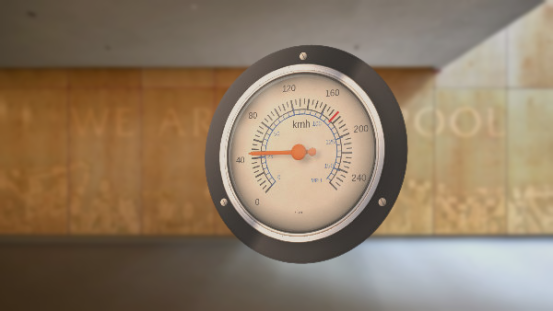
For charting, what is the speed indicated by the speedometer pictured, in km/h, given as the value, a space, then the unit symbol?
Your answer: 45 km/h
